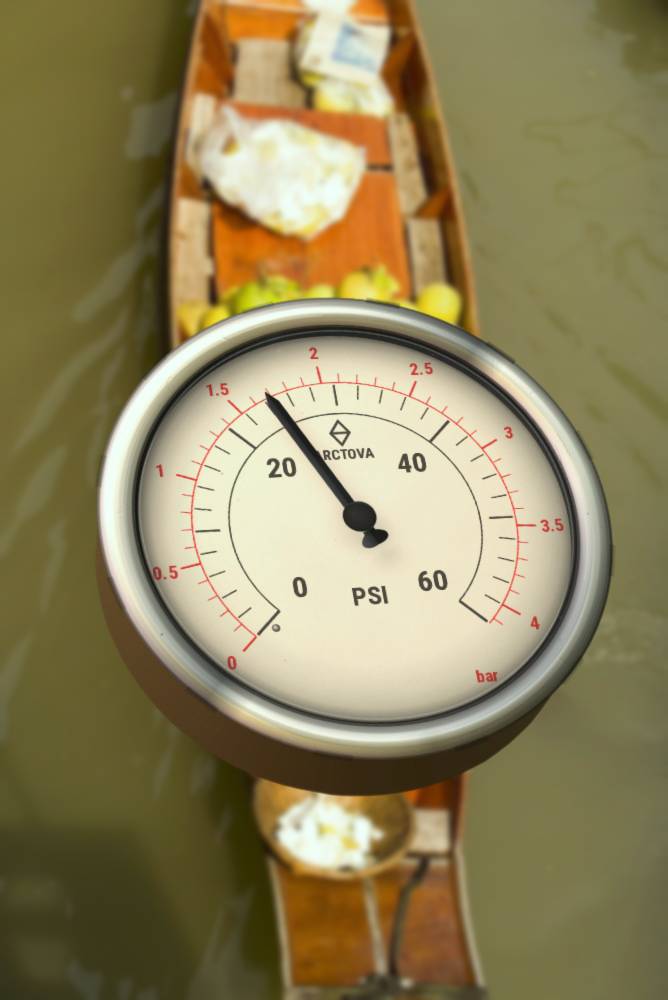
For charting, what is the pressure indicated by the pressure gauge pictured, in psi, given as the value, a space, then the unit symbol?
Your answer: 24 psi
